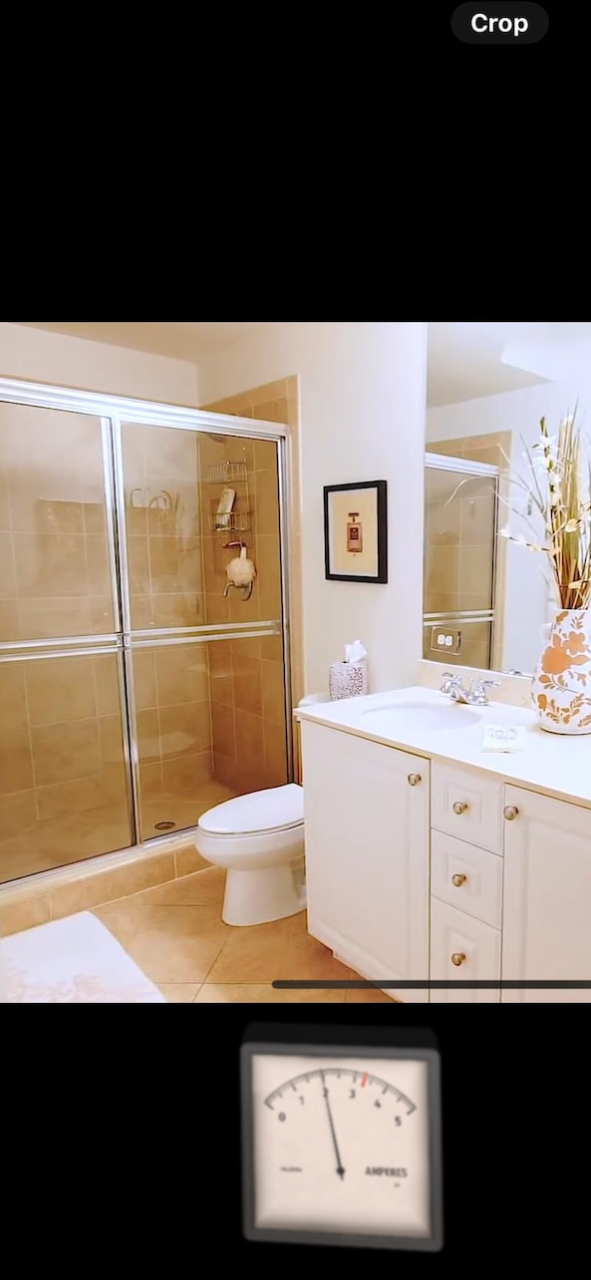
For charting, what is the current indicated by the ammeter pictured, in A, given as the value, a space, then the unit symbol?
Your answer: 2 A
